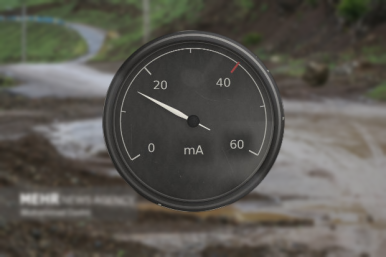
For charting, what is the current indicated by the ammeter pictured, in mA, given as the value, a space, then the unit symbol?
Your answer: 15 mA
